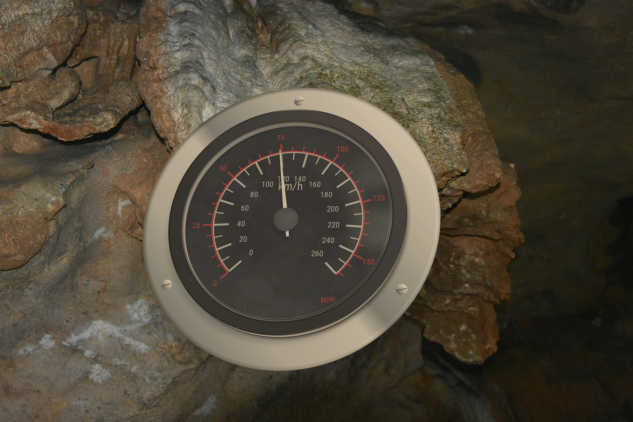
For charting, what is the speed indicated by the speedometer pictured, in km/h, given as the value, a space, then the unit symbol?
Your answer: 120 km/h
